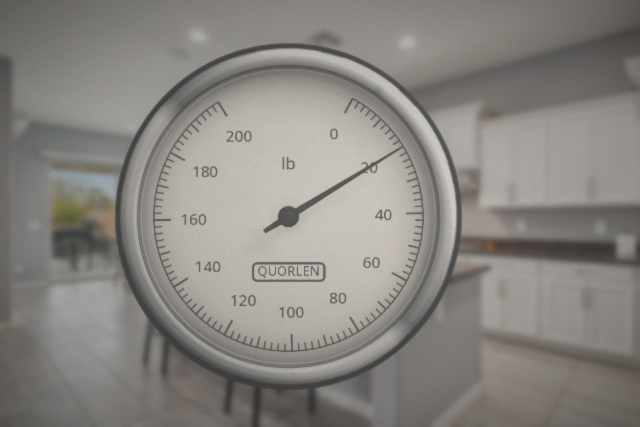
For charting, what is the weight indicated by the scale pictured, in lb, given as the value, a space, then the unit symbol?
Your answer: 20 lb
